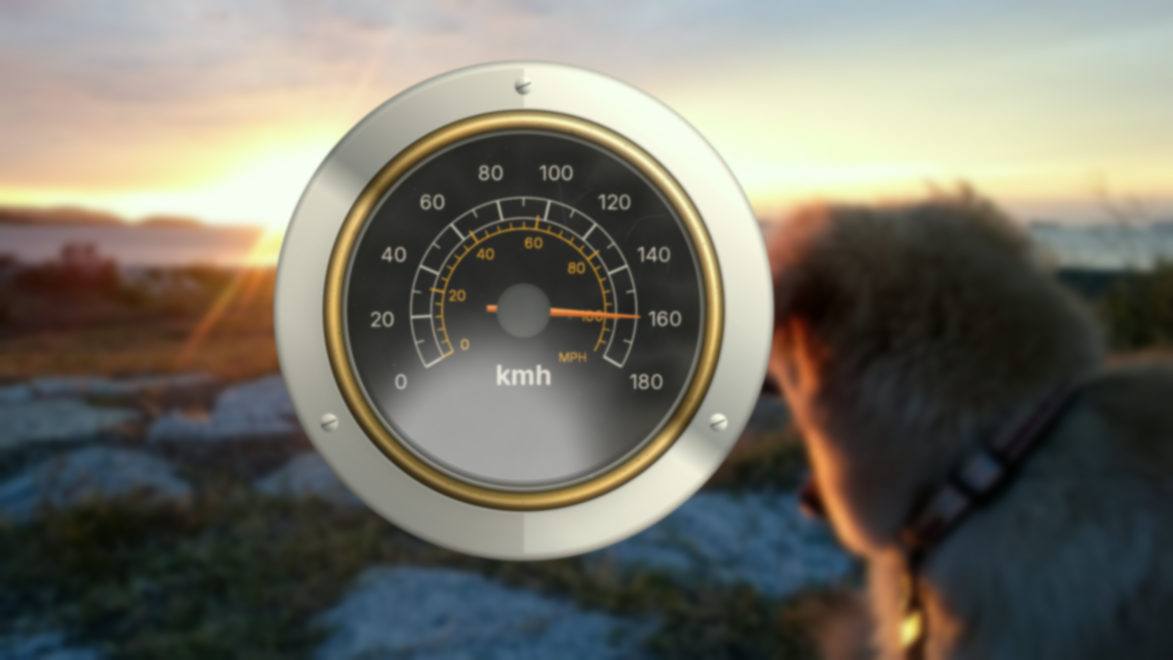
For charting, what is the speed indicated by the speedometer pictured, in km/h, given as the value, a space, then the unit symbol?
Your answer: 160 km/h
